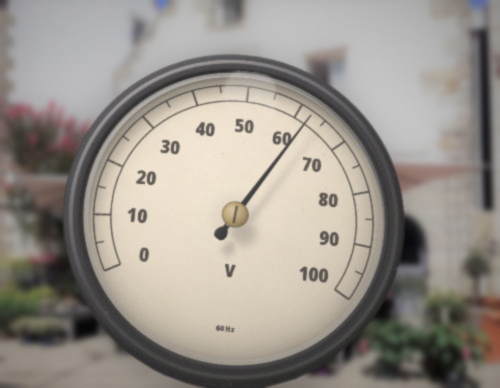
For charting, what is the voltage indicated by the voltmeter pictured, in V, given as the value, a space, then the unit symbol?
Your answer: 62.5 V
